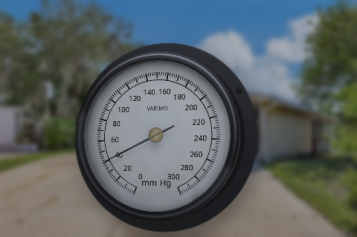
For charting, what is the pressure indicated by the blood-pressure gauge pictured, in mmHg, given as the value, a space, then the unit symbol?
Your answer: 40 mmHg
